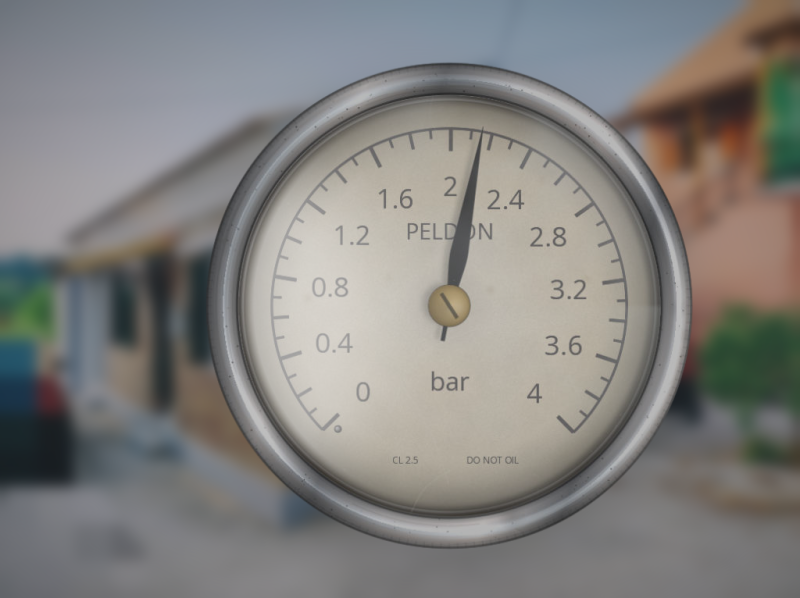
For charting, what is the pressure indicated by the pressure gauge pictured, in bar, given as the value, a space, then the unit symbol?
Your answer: 2.15 bar
